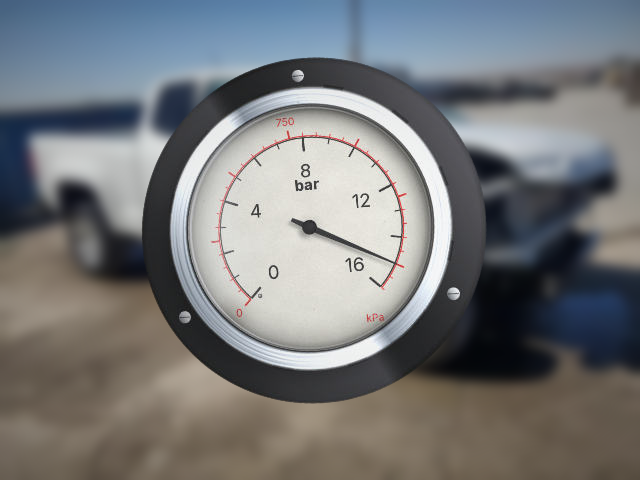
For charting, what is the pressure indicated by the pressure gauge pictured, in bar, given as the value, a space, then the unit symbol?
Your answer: 15 bar
